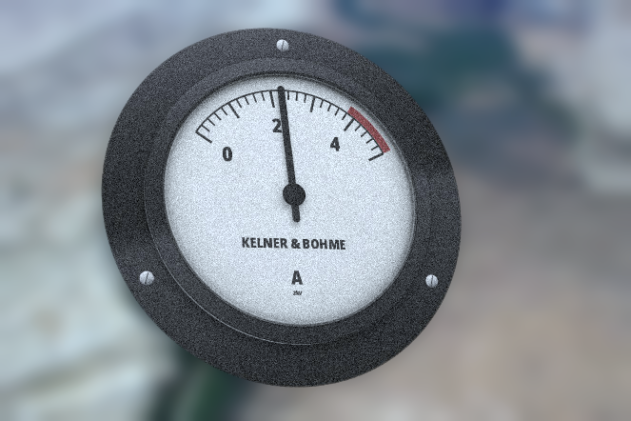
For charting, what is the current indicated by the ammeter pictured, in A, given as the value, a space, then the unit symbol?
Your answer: 2.2 A
